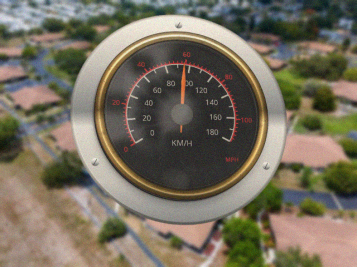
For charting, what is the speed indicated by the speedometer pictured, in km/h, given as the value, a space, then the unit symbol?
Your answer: 95 km/h
